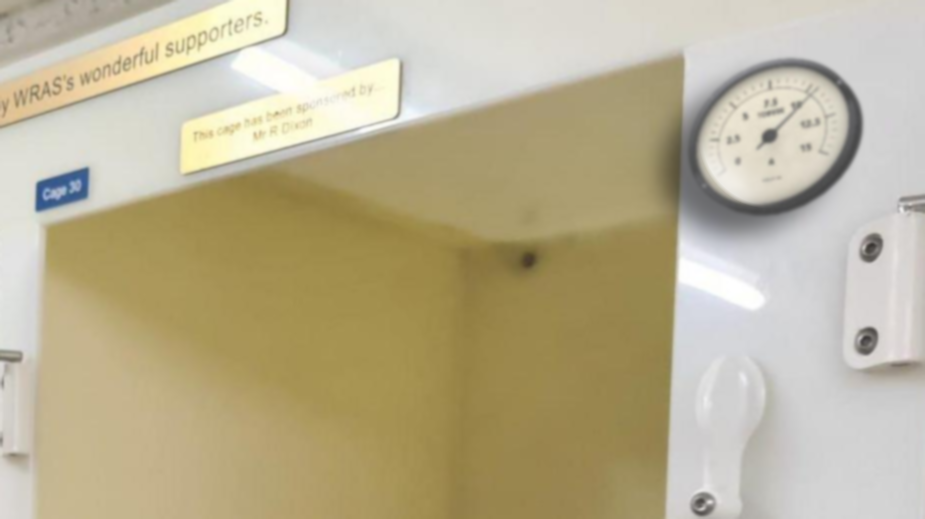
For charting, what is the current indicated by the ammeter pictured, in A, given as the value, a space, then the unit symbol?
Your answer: 10.5 A
